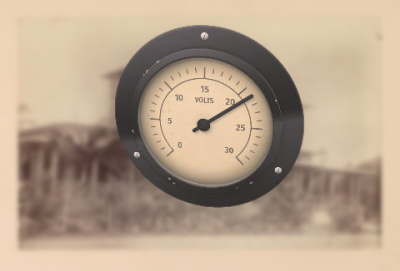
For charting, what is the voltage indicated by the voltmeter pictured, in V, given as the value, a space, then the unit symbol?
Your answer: 21 V
